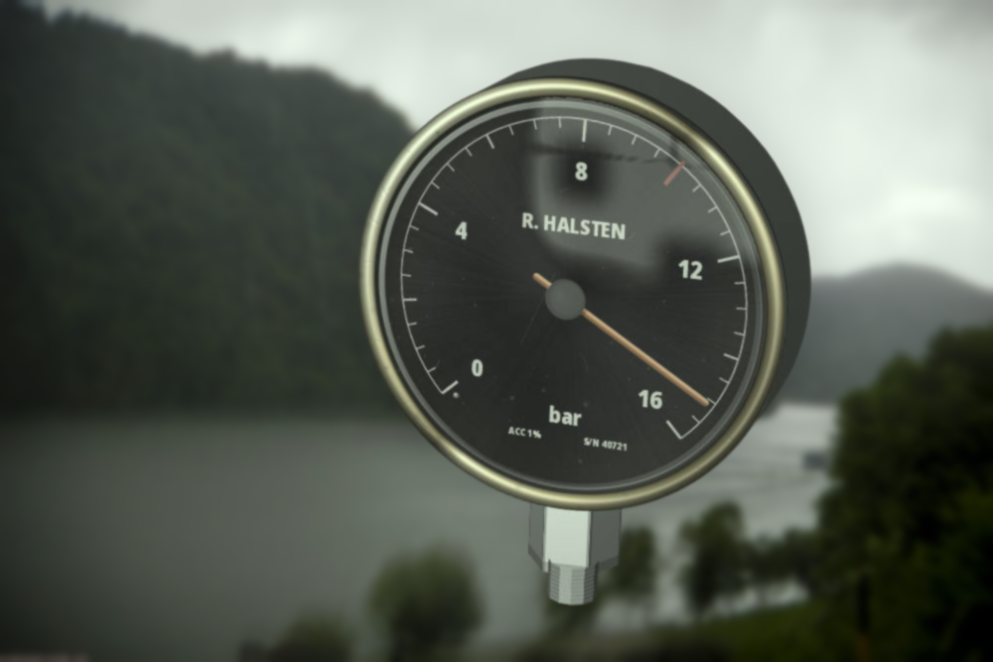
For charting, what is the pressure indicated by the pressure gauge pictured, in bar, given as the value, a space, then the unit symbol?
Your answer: 15 bar
